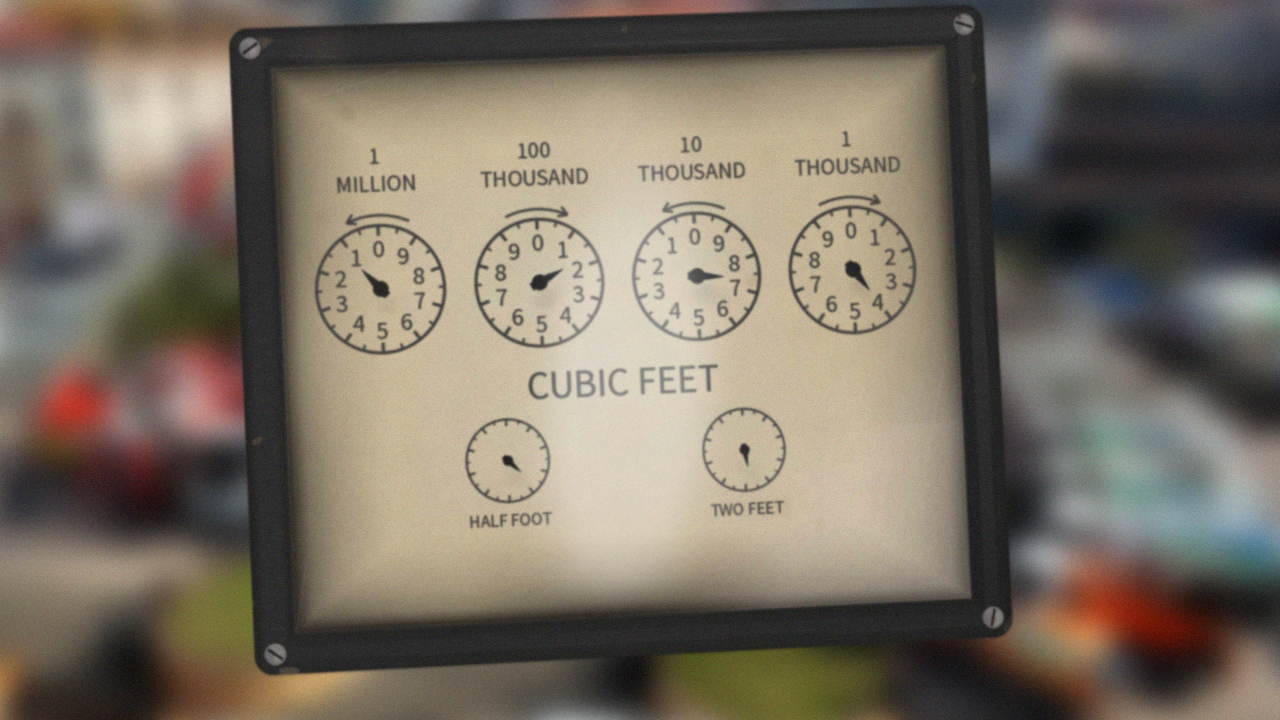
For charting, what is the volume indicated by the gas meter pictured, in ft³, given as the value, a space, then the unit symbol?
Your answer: 117400 ft³
